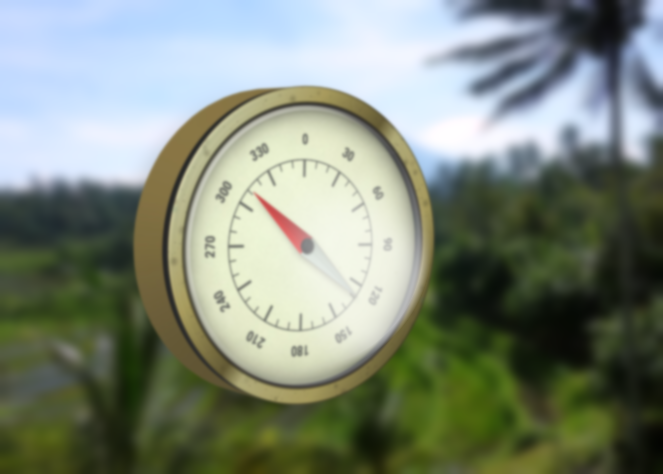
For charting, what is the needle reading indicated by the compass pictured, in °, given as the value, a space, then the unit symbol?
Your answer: 310 °
